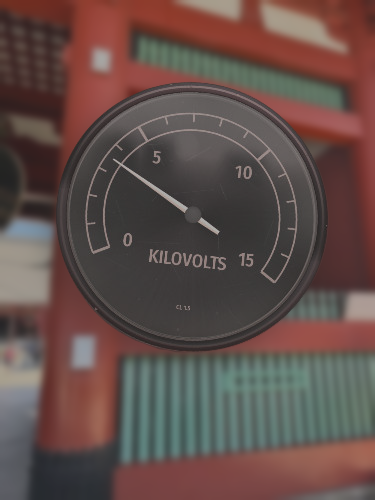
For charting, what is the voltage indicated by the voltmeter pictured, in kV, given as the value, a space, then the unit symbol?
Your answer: 3.5 kV
